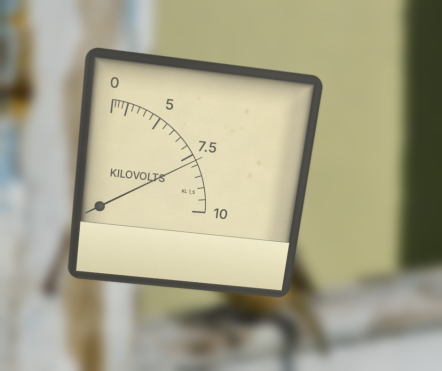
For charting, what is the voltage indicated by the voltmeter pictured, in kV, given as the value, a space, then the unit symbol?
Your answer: 7.75 kV
